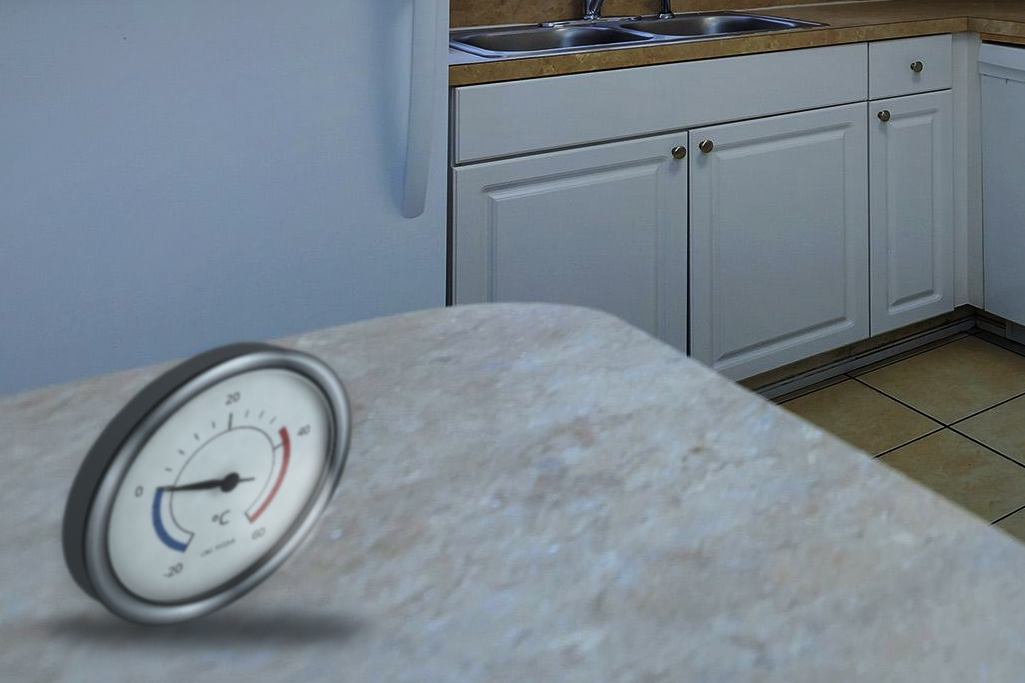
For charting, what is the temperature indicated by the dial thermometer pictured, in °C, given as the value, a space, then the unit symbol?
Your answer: 0 °C
